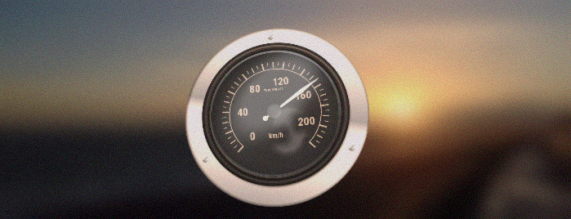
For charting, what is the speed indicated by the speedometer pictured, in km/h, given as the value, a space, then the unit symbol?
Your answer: 155 km/h
